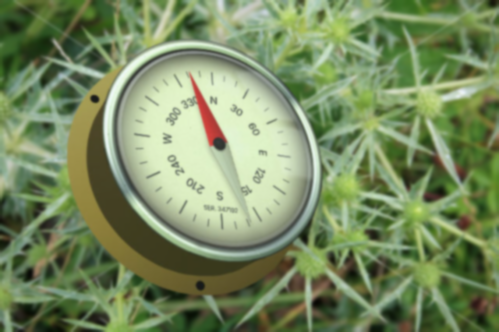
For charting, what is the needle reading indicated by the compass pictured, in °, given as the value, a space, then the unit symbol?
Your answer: 340 °
